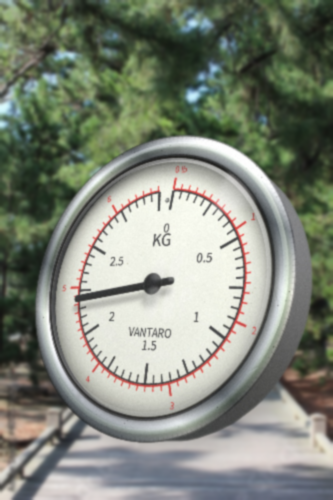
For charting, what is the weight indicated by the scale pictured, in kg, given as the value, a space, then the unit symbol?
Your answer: 2.2 kg
